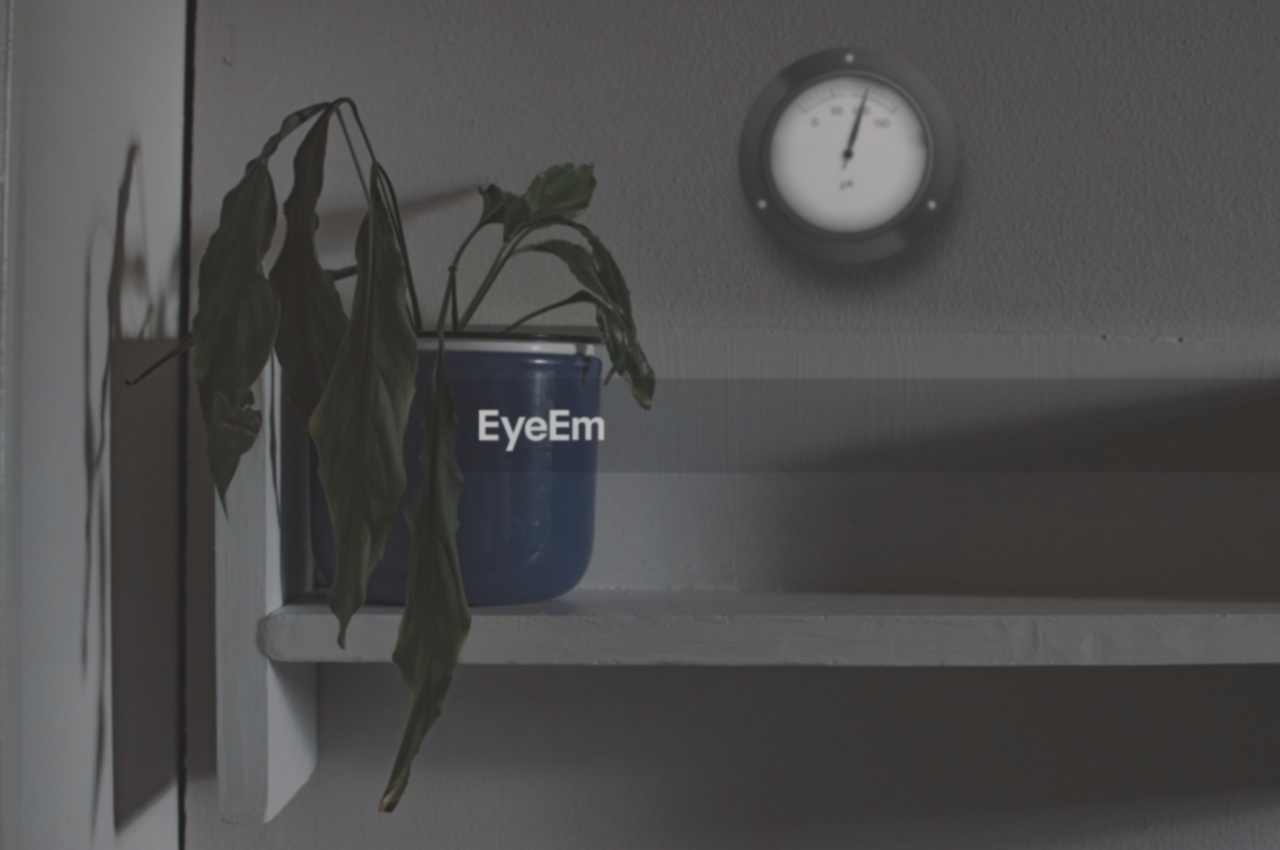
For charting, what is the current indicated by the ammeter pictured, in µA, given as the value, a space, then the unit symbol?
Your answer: 100 µA
